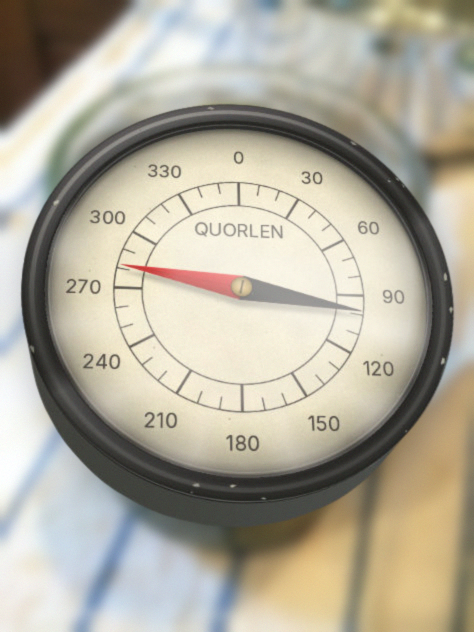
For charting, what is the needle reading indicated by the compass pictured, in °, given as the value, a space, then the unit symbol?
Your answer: 280 °
